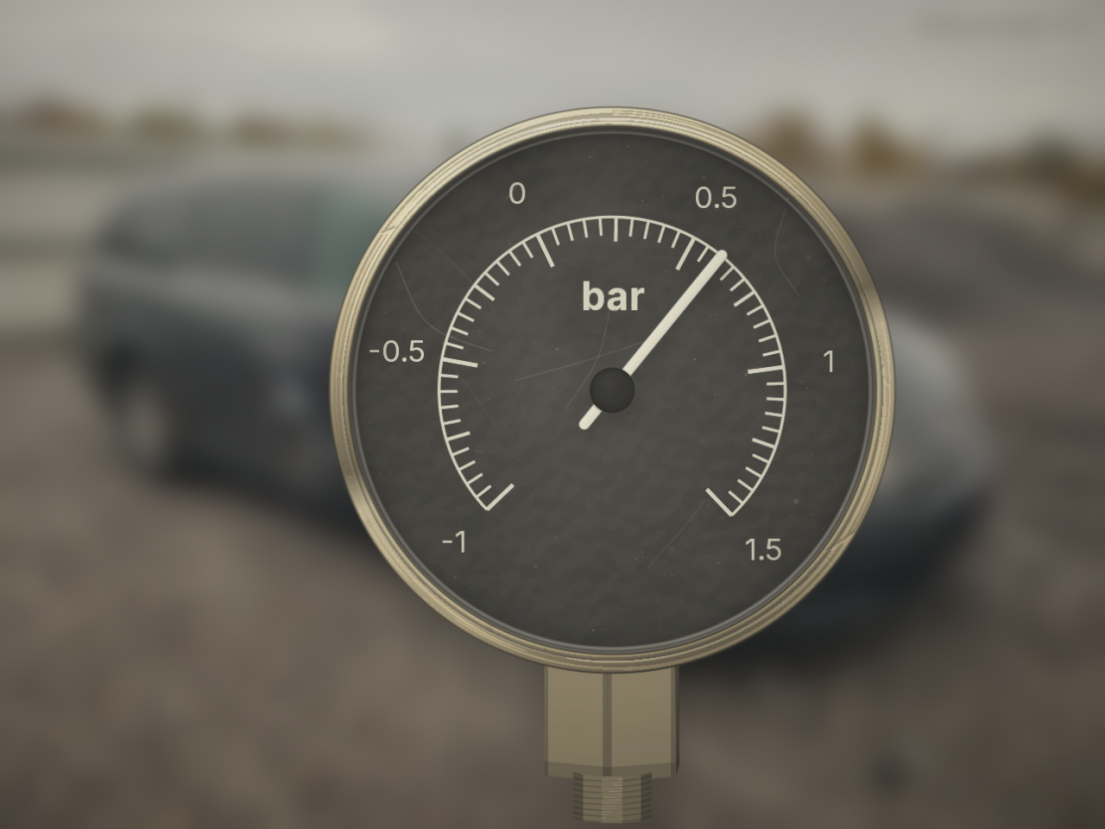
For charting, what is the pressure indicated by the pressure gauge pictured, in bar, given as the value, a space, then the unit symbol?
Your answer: 0.6 bar
